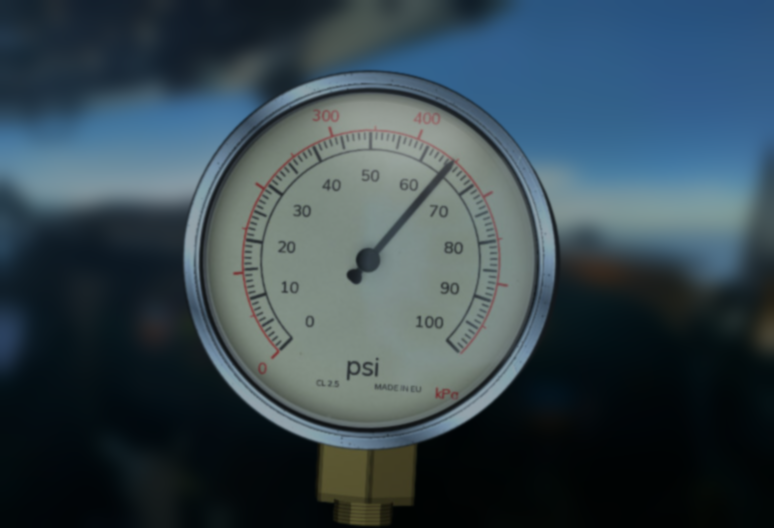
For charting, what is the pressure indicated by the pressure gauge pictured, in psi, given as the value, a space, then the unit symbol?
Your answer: 65 psi
